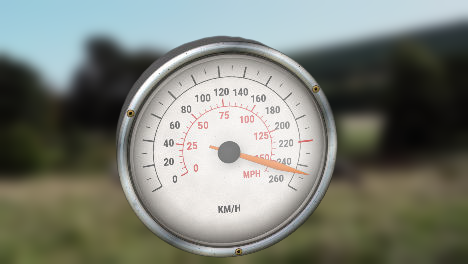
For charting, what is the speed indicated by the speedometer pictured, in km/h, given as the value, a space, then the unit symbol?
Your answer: 245 km/h
